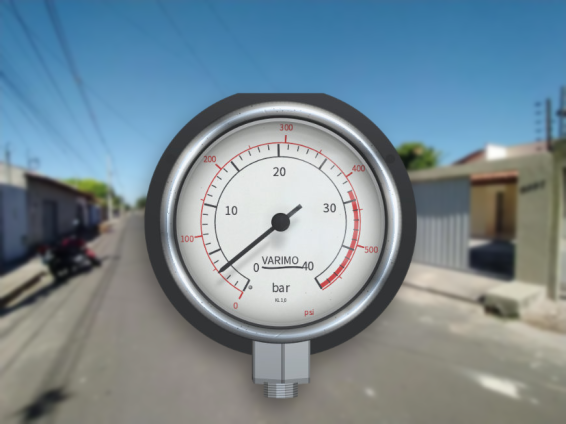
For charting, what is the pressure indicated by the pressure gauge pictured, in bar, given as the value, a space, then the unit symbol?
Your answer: 3 bar
